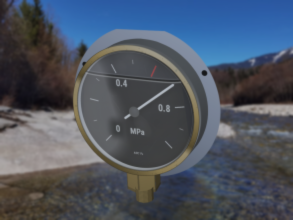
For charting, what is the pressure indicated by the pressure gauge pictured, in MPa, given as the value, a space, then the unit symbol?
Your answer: 0.7 MPa
